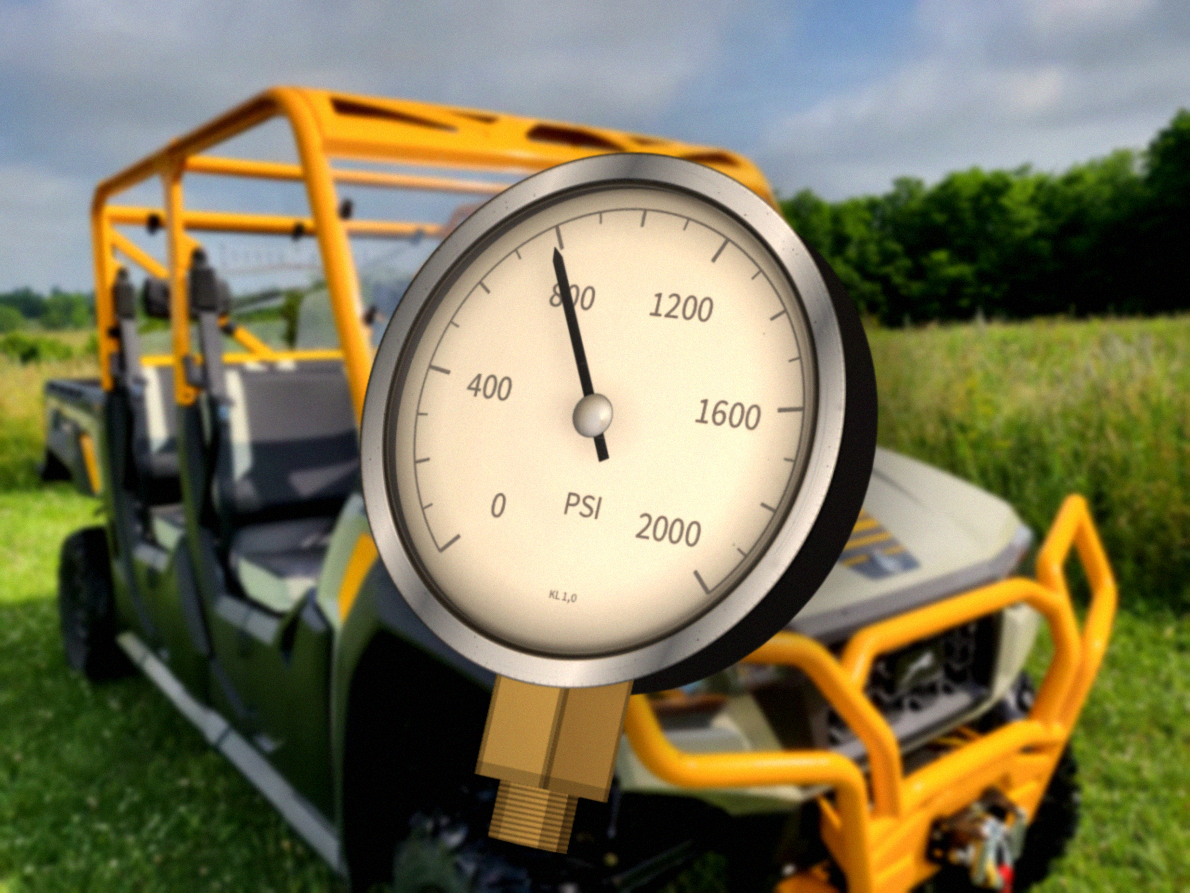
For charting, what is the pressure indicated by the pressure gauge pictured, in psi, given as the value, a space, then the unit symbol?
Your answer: 800 psi
